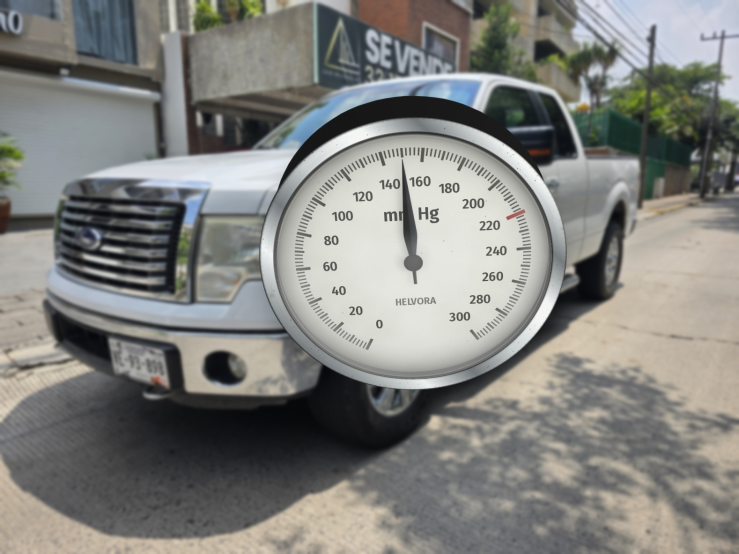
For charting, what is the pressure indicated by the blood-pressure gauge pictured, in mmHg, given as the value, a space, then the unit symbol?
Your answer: 150 mmHg
